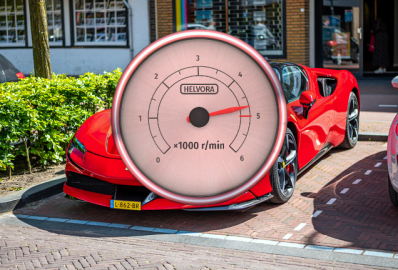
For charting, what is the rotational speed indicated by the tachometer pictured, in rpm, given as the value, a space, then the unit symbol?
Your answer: 4750 rpm
